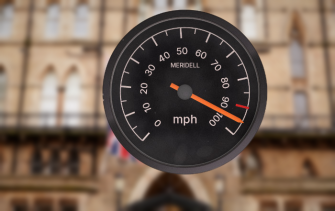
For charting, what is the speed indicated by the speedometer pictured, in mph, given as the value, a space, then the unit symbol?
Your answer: 95 mph
